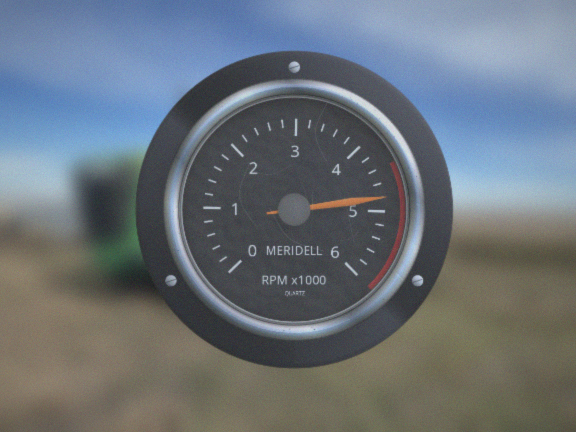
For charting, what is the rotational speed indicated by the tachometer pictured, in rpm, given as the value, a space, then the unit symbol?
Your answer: 4800 rpm
